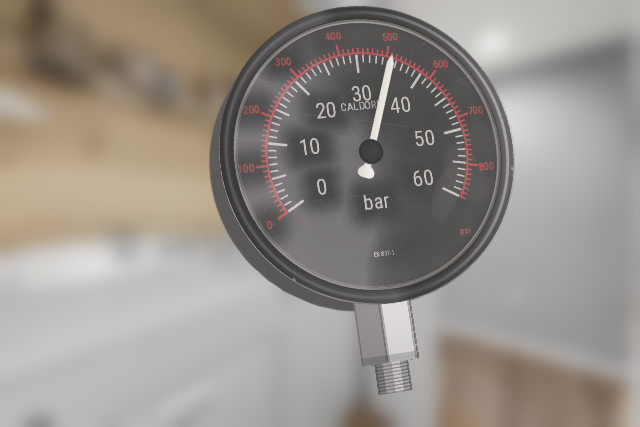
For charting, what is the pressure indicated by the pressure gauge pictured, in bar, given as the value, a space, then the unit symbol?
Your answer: 35 bar
